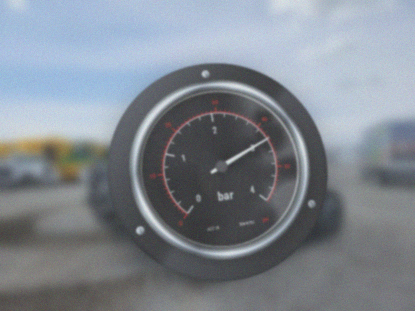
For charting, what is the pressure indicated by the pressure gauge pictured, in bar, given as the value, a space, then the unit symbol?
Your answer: 3 bar
